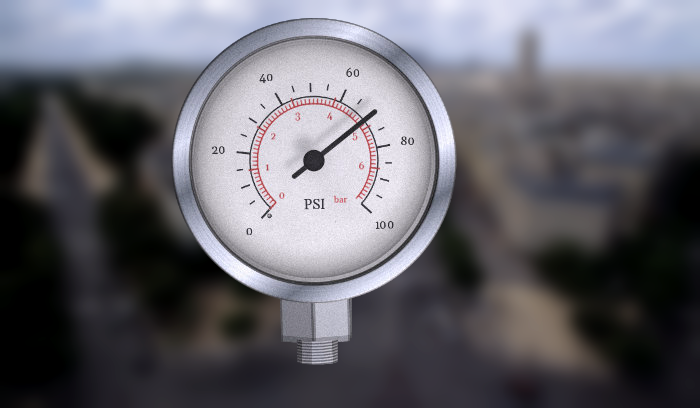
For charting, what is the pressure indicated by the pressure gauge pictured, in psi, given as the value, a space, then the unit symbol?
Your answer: 70 psi
